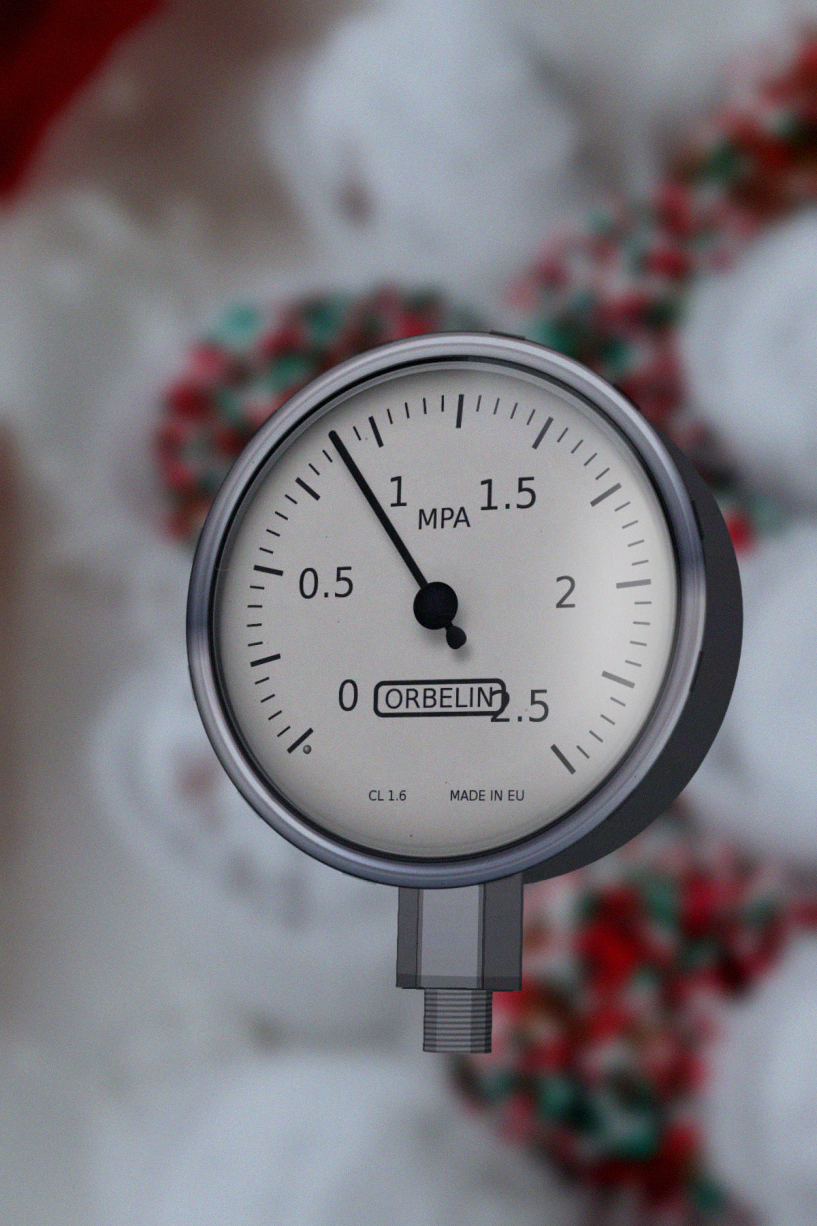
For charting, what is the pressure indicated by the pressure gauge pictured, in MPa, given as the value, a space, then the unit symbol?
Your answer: 0.9 MPa
